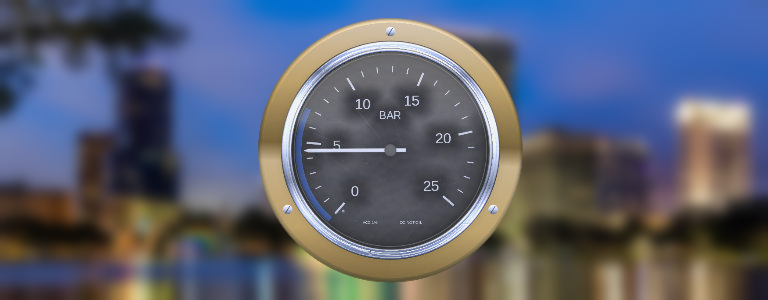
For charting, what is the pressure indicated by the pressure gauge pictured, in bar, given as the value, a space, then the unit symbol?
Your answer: 4.5 bar
